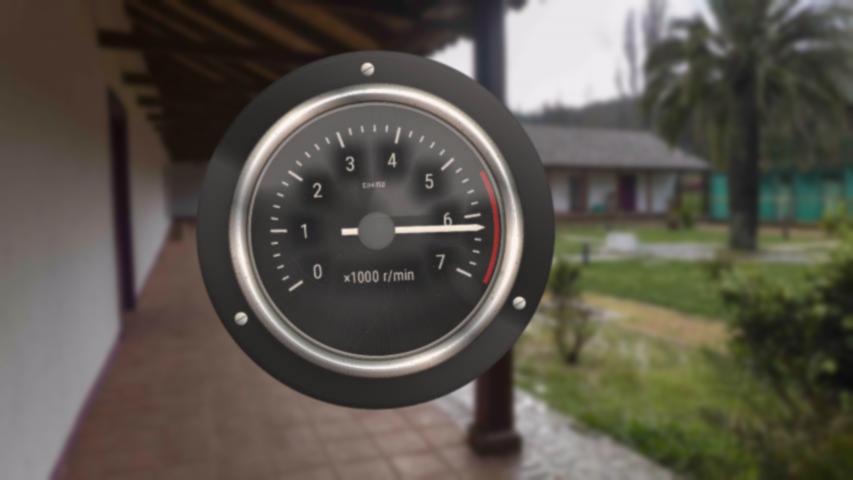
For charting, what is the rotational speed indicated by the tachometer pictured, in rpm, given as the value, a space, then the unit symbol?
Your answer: 6200 rpm
